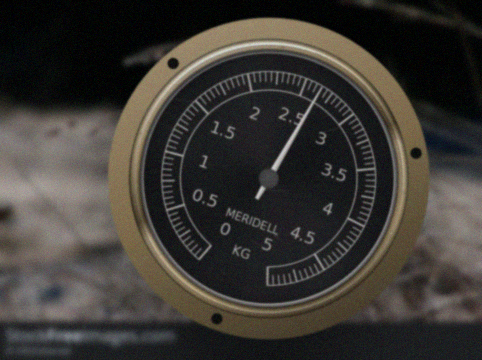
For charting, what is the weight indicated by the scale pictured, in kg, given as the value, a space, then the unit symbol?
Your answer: 2.65 kg
